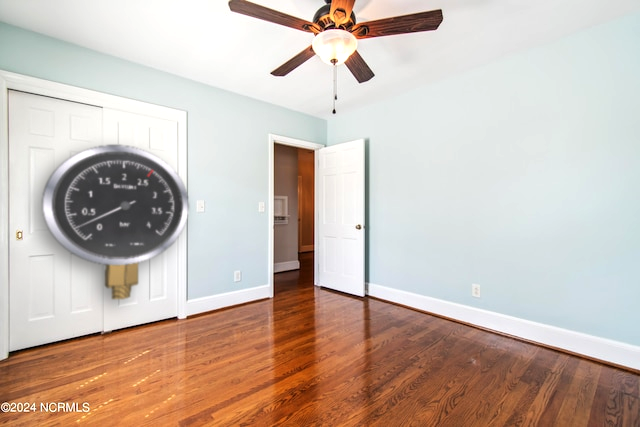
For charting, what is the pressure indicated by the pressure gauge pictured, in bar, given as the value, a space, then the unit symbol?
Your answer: 0.25 bar
